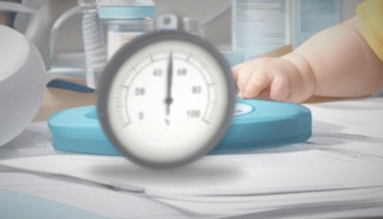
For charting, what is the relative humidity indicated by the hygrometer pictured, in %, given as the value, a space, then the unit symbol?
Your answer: 50 %
